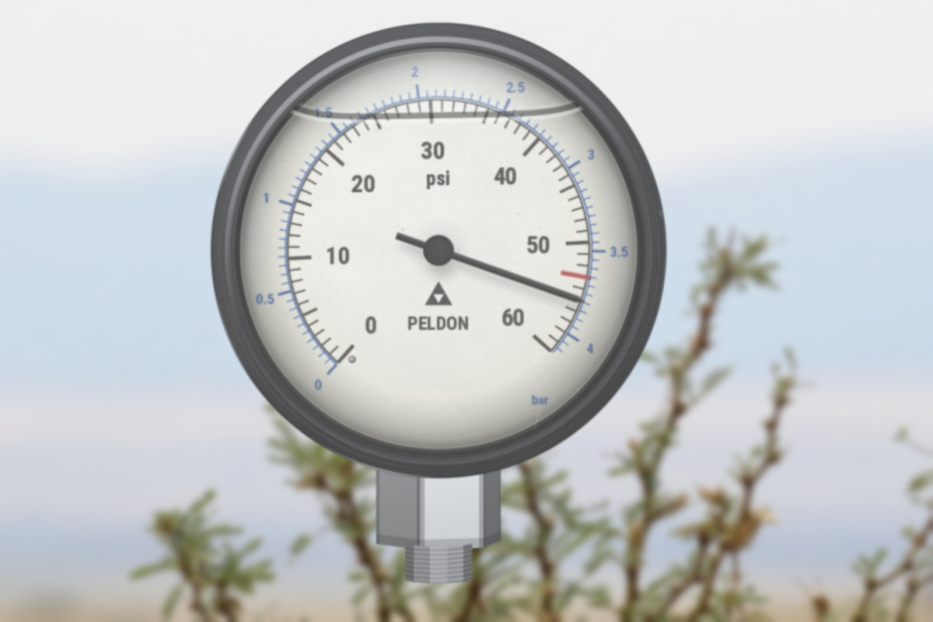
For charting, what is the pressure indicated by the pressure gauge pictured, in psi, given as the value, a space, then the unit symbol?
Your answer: 55 psi
